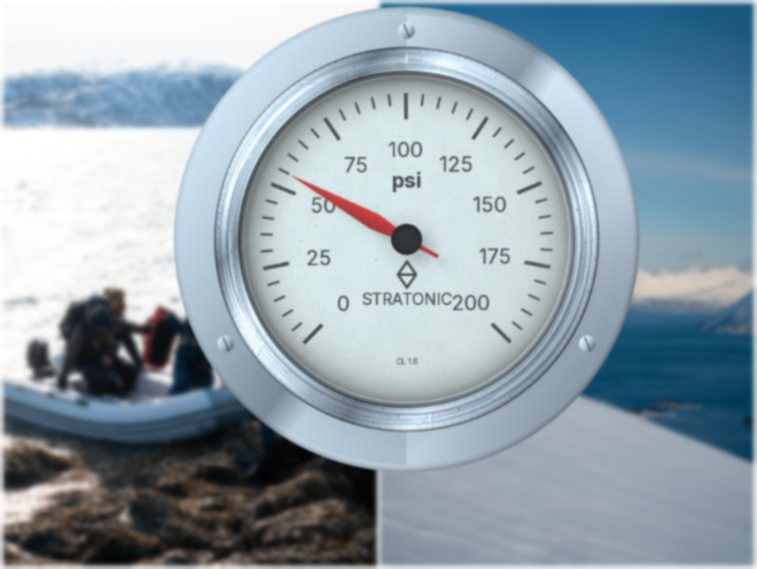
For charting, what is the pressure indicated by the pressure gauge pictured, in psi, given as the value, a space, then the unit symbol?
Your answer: 55 psi
